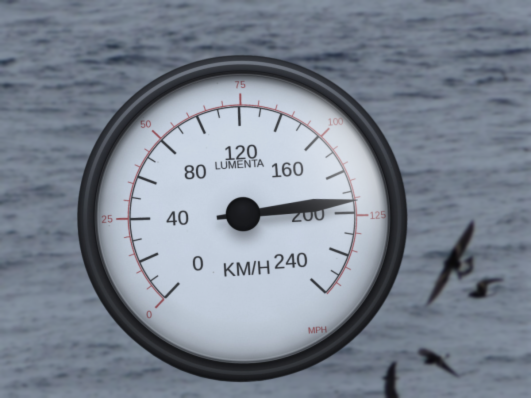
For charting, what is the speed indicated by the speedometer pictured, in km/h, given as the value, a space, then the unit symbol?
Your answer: 195 km/h
